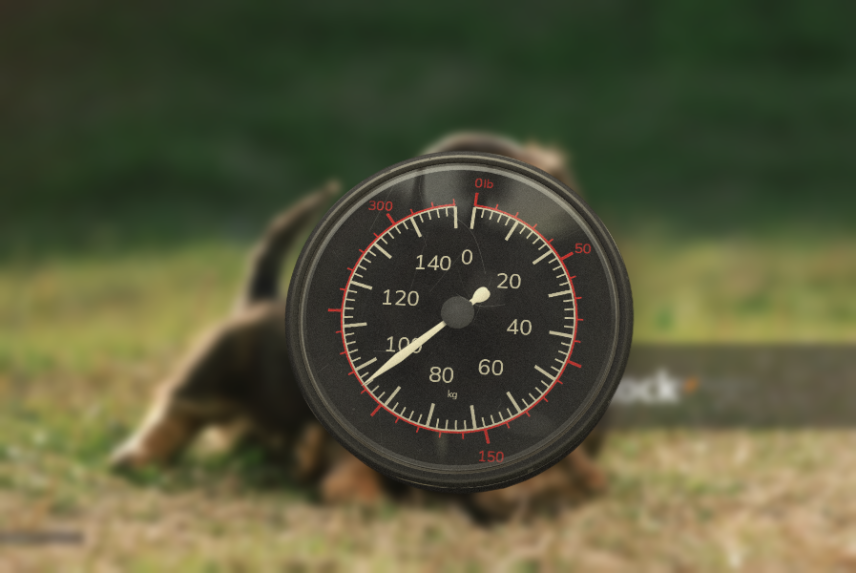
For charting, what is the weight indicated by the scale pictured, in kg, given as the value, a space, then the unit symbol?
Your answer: 96 kg
